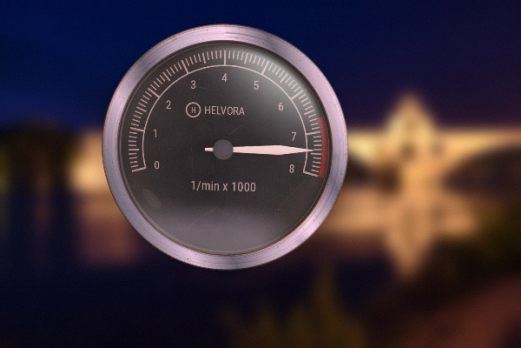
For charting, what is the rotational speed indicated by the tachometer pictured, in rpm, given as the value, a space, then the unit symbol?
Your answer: 7400 rpm
